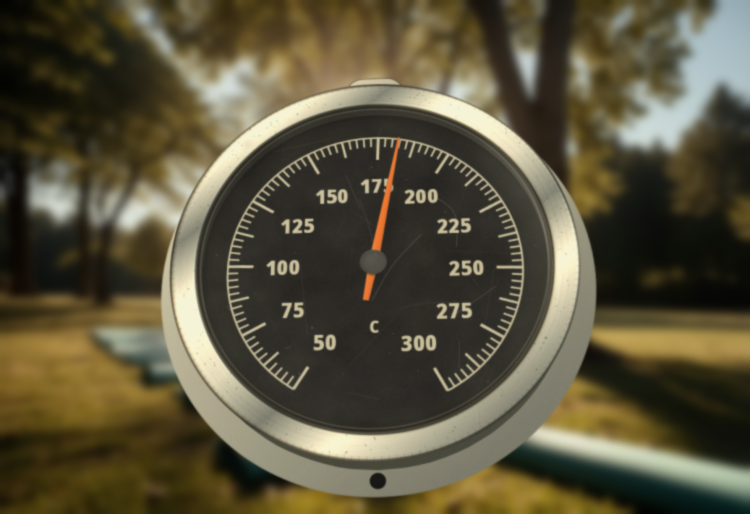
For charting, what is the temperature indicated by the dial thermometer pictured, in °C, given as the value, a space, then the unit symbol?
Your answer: 182.5 °C
